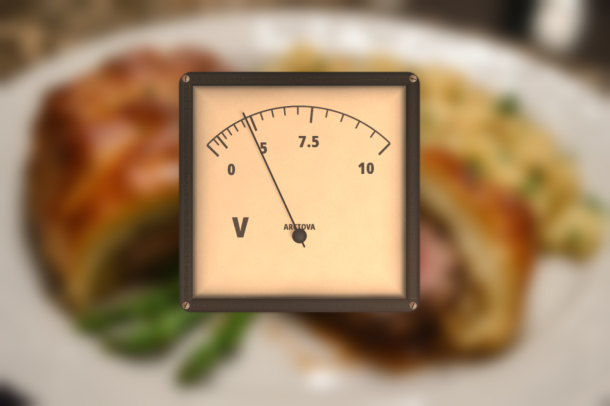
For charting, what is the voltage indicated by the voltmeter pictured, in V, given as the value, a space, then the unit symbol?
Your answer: 4.75 V
